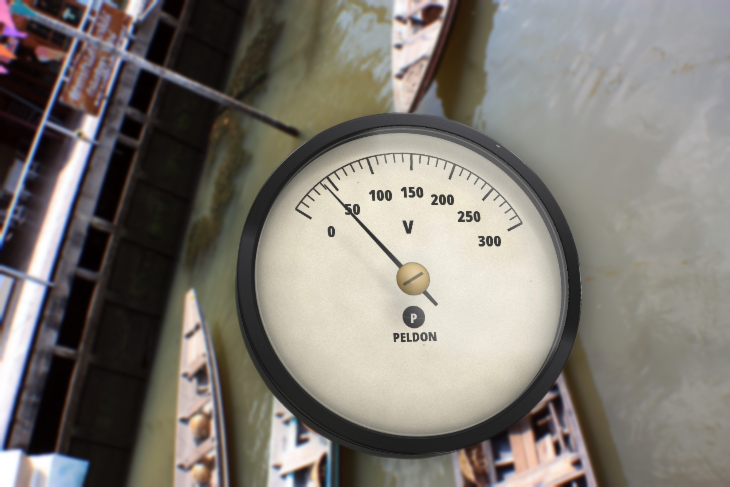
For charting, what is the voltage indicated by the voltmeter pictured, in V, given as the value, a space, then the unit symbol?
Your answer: 40 V
